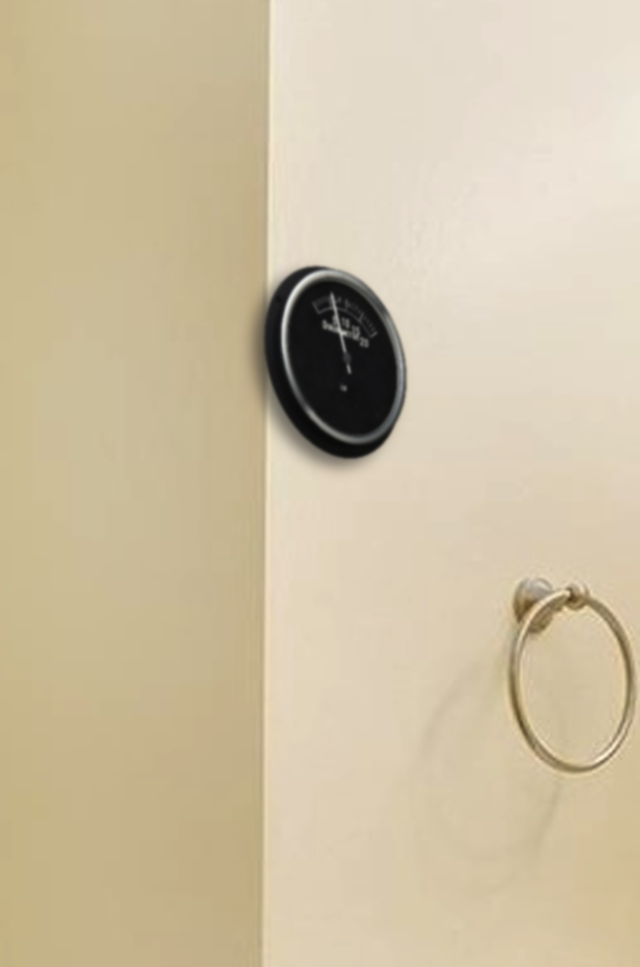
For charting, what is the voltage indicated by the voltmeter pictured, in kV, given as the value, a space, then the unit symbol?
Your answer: 5 kV
